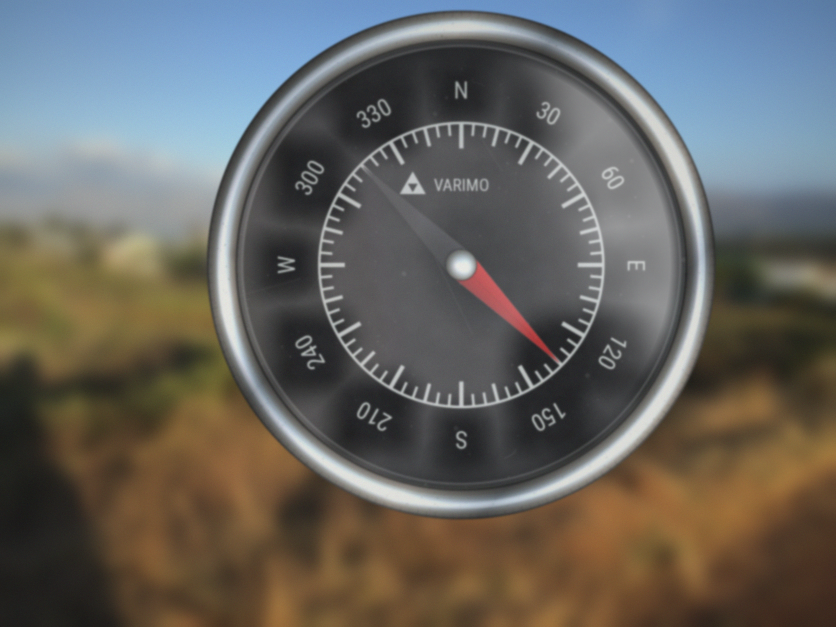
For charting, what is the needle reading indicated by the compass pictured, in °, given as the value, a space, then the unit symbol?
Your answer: 135 °
